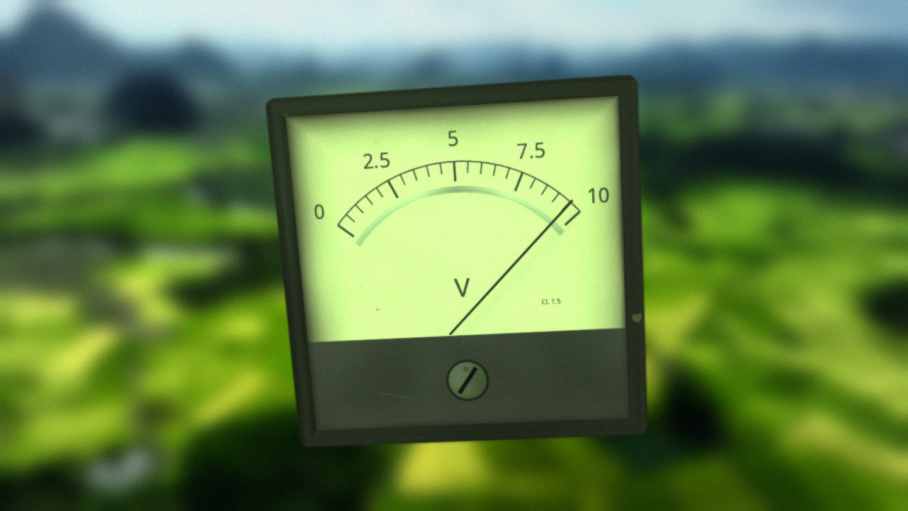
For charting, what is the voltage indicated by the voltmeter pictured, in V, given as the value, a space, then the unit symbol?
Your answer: 9.5 V
